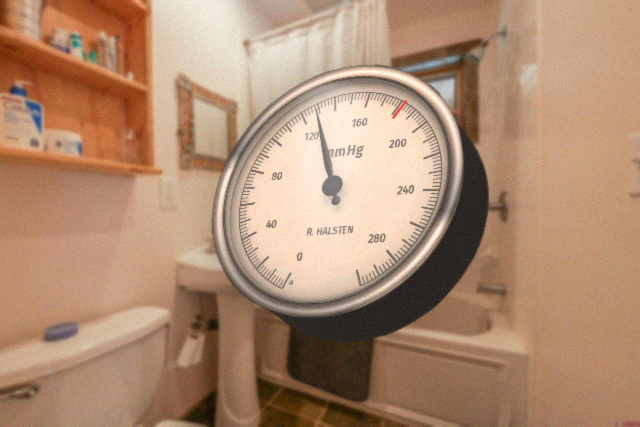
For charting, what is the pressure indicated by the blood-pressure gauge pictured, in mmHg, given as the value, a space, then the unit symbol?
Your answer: 130 mmHg
